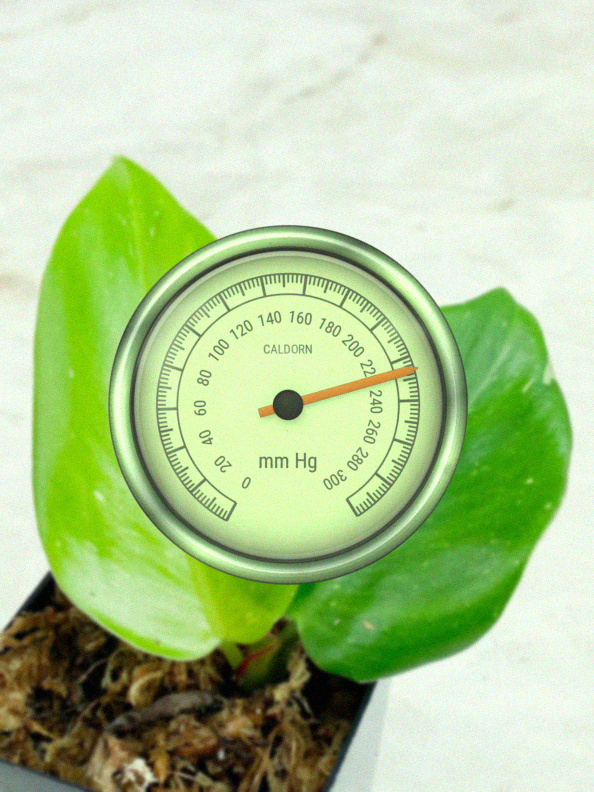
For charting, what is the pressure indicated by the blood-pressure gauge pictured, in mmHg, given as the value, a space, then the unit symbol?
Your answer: 226 mmHg
